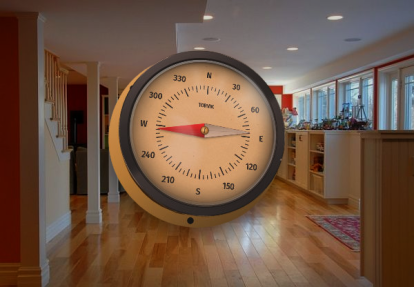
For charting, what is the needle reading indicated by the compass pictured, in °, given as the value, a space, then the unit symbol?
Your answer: 265 °
